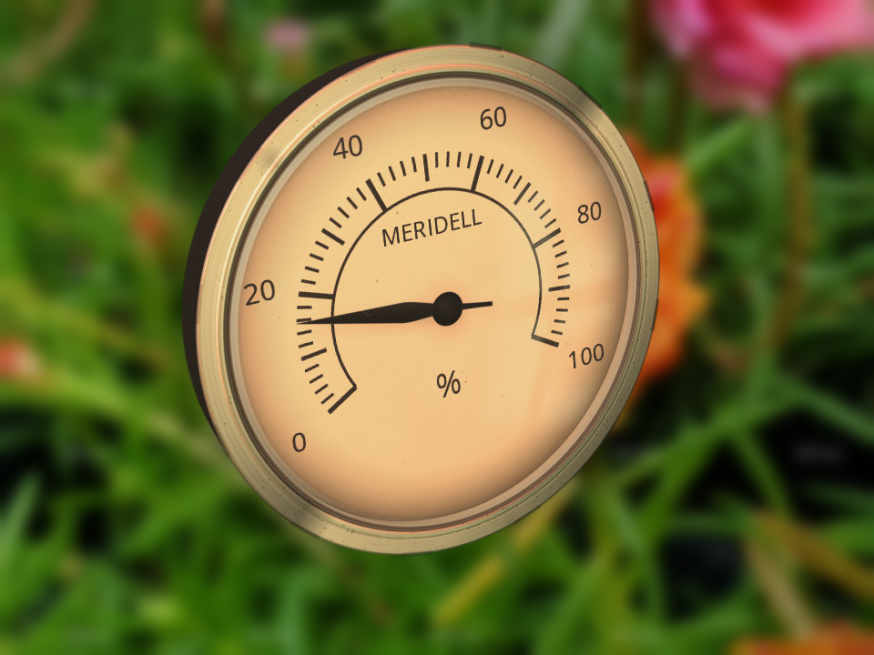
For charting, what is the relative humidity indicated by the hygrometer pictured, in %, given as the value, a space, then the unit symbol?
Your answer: 16 %
